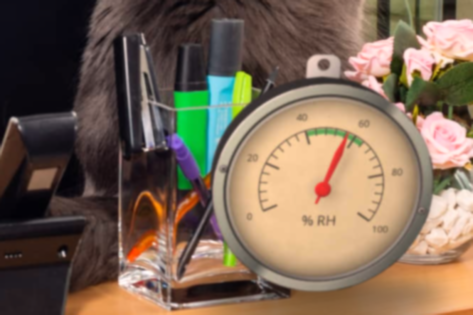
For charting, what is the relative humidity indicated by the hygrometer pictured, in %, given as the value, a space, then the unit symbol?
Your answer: 56 %
